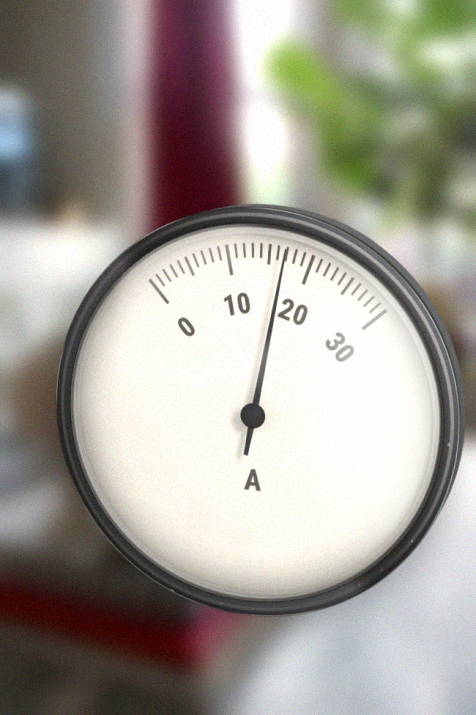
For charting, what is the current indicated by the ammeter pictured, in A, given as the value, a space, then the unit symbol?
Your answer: 17 A
